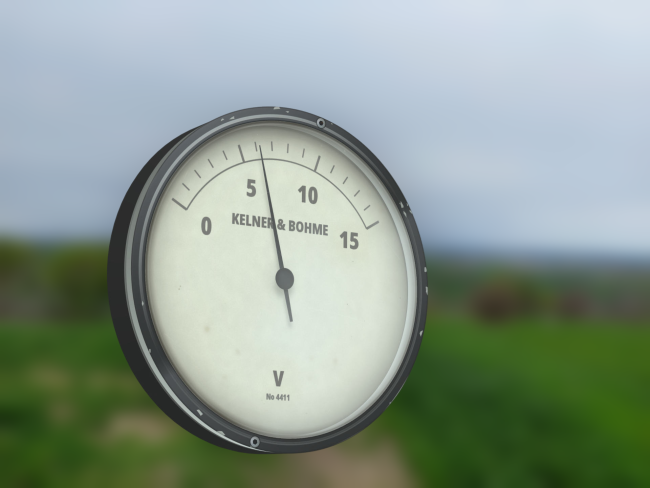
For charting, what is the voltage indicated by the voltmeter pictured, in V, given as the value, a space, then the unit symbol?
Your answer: 6 V
